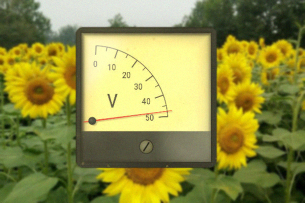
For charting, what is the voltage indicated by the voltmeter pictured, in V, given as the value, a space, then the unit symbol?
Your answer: 47.5 V
